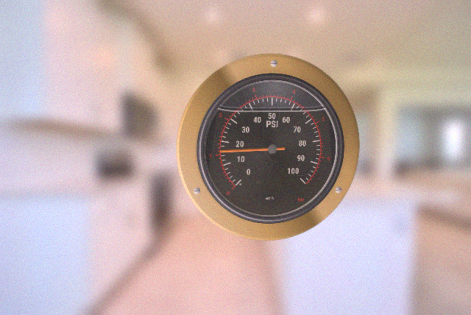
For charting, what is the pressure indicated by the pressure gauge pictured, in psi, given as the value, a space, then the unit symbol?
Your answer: 16 psi
